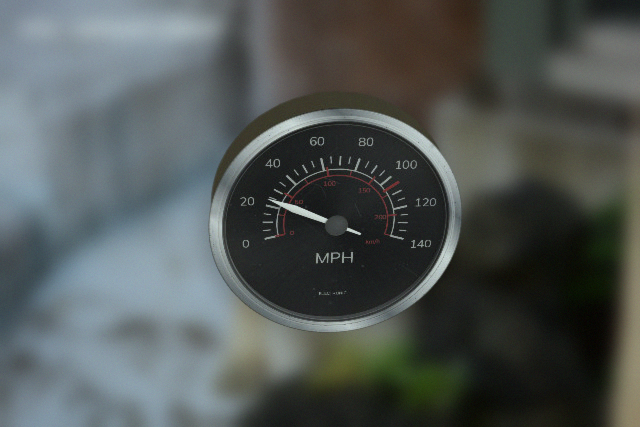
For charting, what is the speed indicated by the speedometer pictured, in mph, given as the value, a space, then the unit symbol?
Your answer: 25 mph
